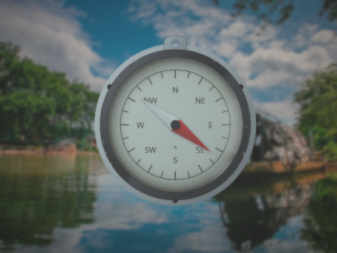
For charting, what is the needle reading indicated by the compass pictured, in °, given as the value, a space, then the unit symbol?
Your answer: 127.5 °
